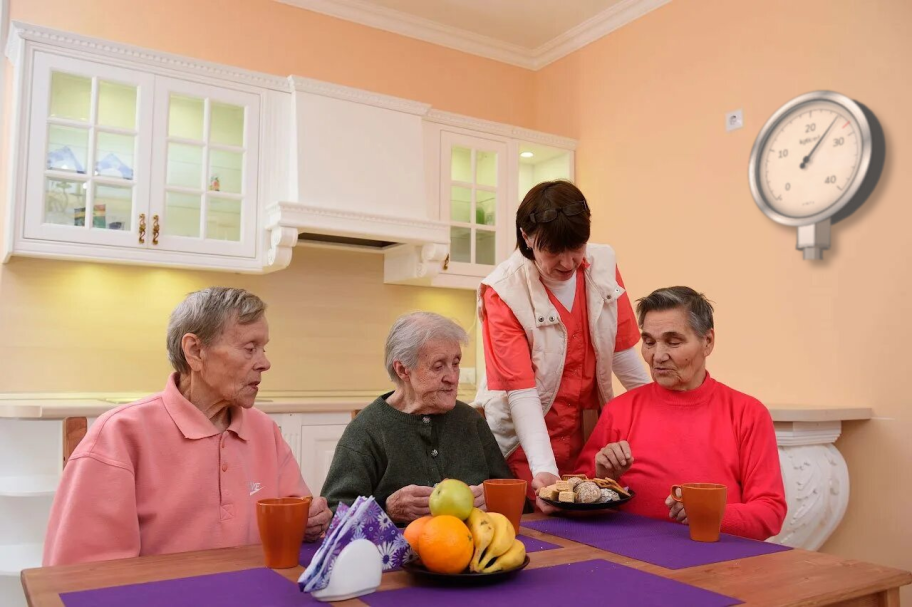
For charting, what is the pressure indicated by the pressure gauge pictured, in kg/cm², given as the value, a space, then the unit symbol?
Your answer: 26 kg/cm²
